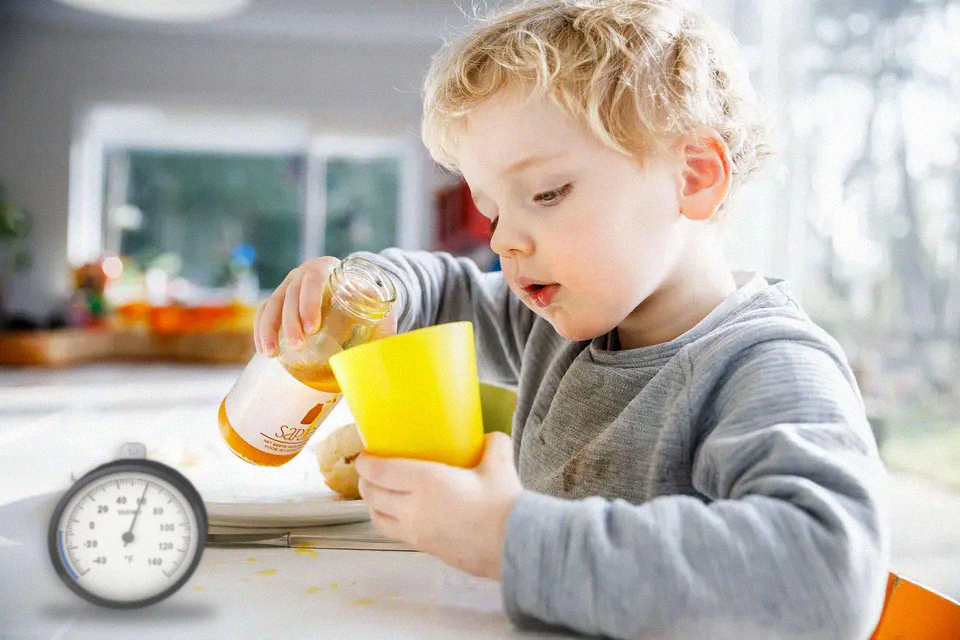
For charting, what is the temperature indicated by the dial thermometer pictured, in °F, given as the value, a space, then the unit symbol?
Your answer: 60 °F
